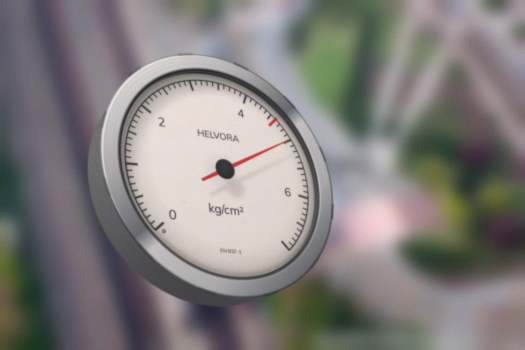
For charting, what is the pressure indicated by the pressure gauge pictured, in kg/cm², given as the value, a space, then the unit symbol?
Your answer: 5 kg/cm²
